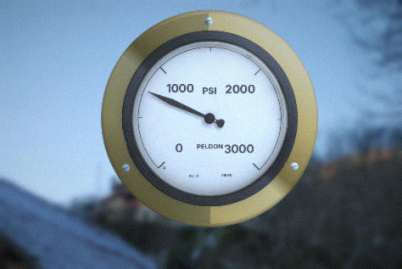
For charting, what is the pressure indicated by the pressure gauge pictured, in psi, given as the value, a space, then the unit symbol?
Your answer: 750 psi
